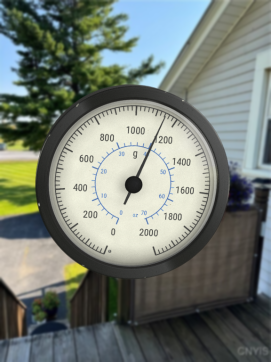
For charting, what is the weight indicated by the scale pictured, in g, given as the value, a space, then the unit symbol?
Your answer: 1140 g
